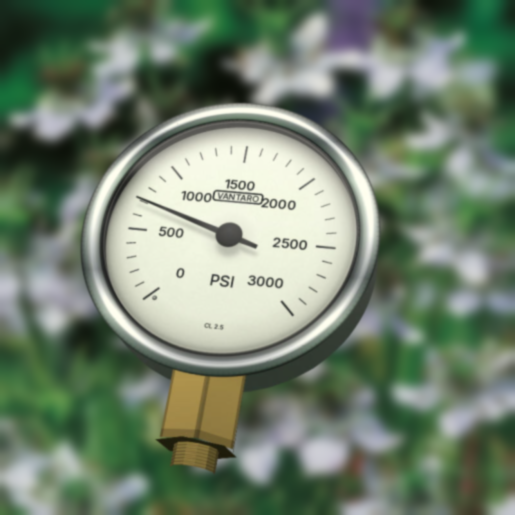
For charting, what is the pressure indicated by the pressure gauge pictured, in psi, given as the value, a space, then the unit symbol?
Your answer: 700 psi
